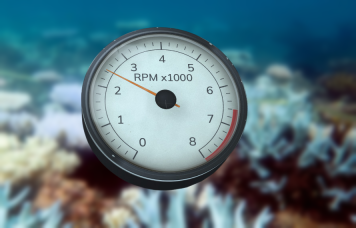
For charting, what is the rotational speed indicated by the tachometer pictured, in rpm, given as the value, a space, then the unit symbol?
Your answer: 2400 rpm
